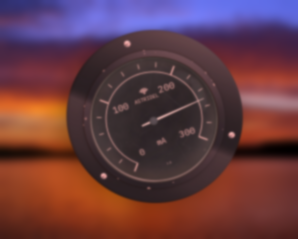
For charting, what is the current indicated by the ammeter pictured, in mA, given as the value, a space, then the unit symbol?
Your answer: 250 mA
